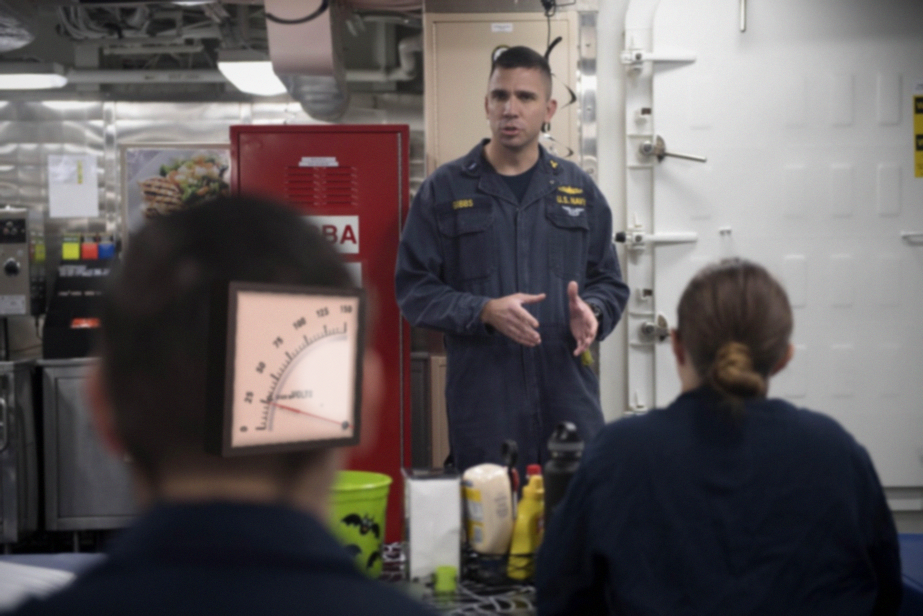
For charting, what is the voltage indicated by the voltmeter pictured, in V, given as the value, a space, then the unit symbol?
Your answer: 25 V
